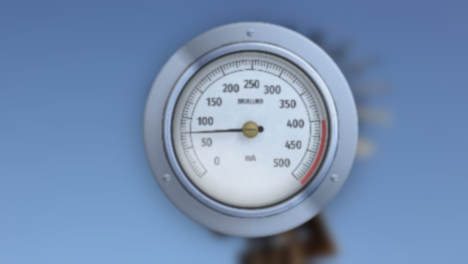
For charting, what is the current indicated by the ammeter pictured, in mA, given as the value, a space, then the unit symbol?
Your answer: 75 mA
